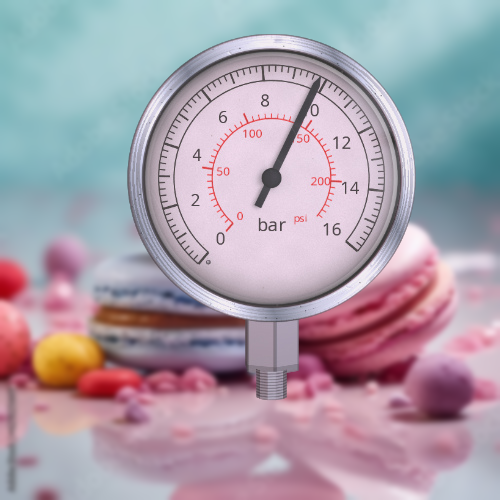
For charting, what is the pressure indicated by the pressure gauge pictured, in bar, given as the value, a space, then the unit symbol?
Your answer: 9.8 bar
